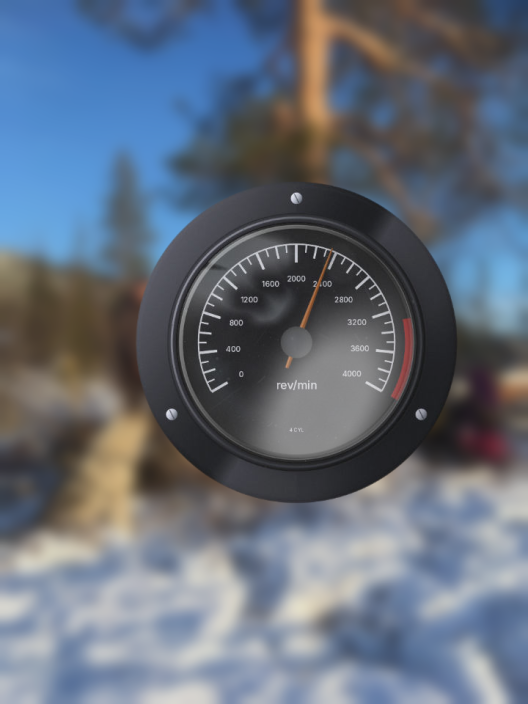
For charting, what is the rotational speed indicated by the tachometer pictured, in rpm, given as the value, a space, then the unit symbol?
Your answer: 2350 rpm
